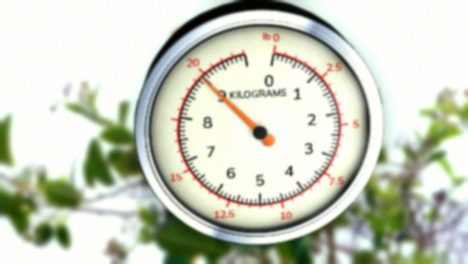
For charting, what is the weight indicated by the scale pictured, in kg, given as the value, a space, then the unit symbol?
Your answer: 9 kg
